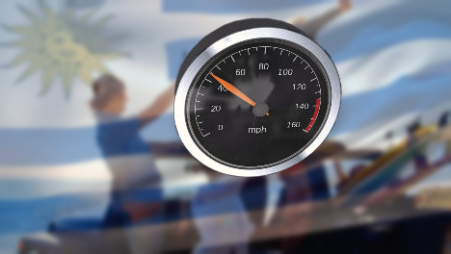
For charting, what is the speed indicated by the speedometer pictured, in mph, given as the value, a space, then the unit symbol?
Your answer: 45 mph
